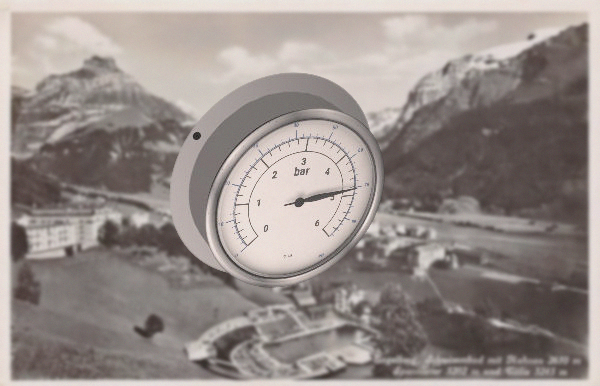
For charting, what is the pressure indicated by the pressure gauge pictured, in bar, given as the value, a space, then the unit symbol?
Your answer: 4.8 bar
